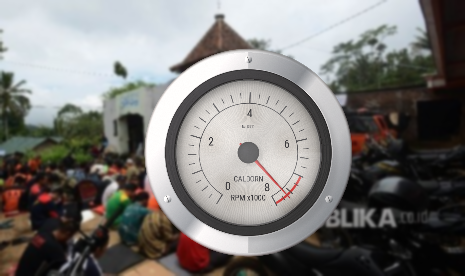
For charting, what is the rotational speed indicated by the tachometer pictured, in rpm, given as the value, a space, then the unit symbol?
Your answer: 7625 rpm
